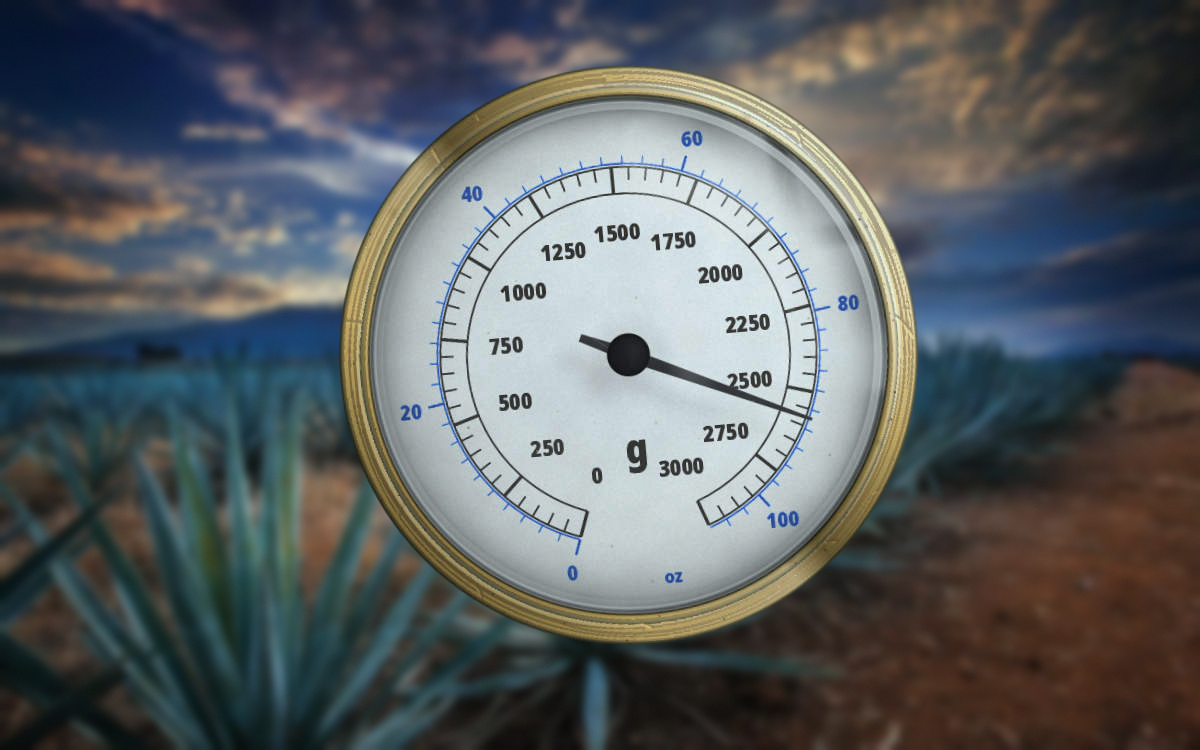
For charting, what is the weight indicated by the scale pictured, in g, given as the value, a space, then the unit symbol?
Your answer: 2575 g
